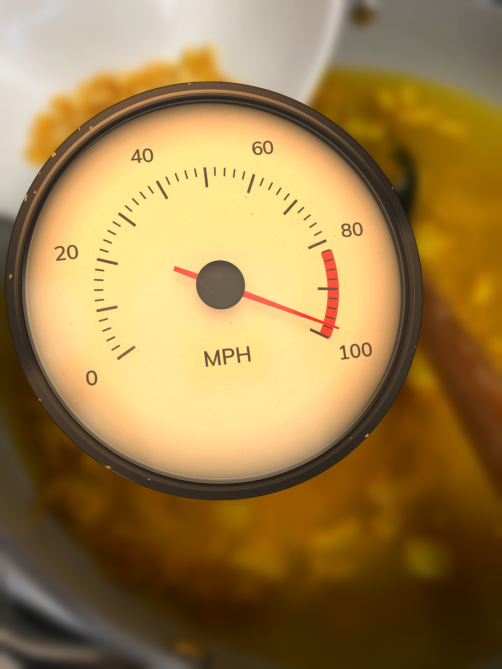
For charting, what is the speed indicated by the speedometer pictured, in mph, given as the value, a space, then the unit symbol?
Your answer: 98 mph
